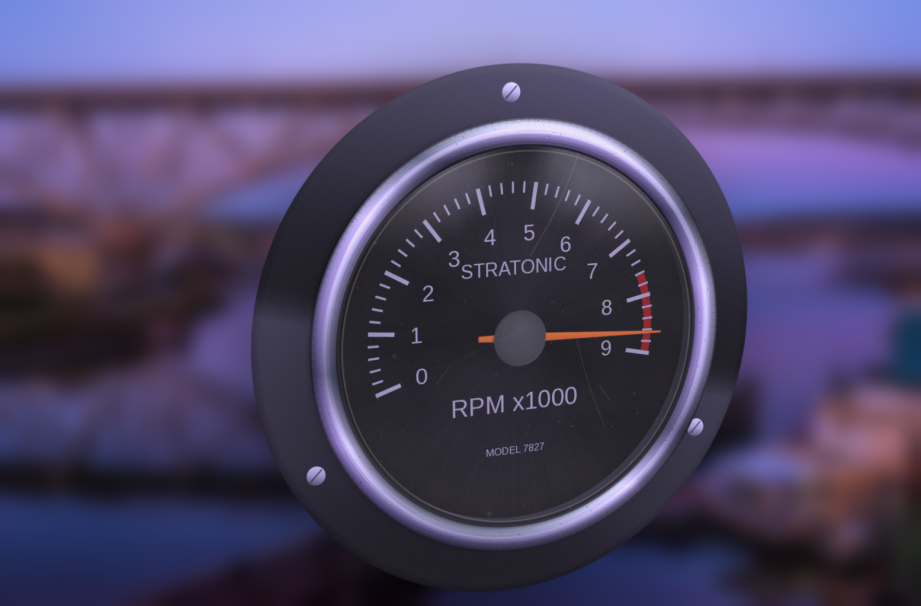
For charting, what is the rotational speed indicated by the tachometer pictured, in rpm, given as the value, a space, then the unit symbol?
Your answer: 8600 rpm
